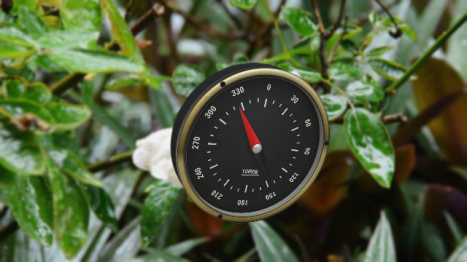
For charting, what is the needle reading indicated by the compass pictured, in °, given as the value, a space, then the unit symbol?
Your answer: 325 °
